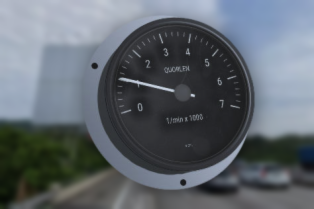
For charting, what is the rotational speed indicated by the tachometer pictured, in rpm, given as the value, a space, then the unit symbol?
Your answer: 1000 rpm
